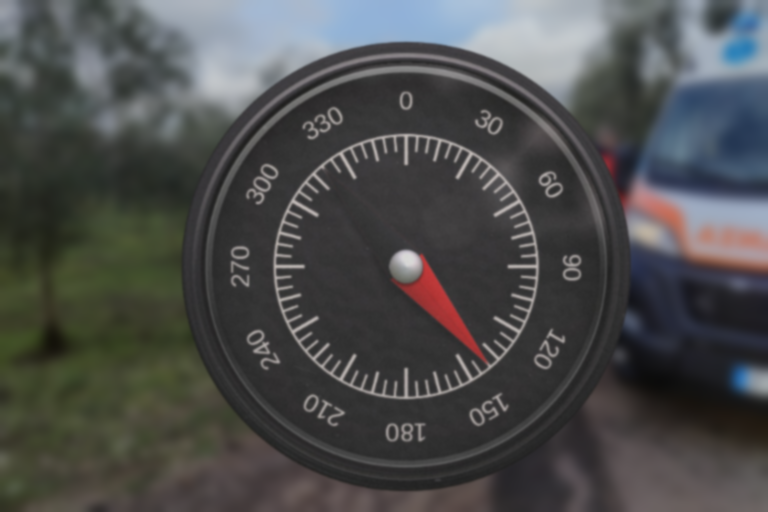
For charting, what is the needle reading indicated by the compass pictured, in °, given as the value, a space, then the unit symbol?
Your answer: 140 °
